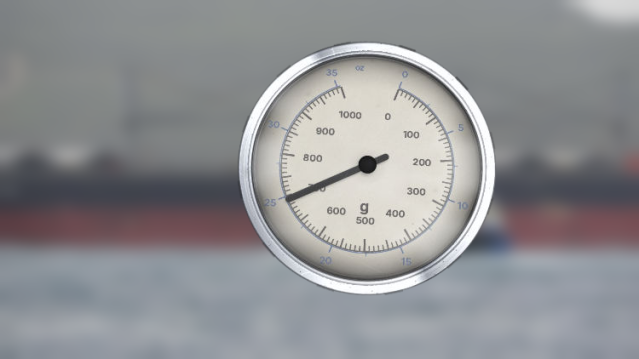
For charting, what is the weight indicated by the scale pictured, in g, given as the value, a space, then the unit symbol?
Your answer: 700 g
